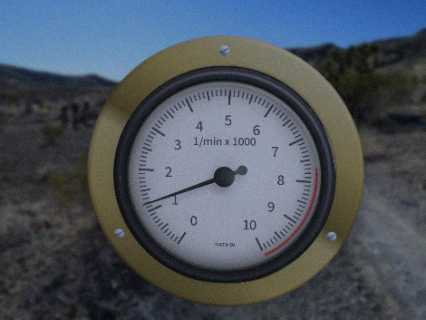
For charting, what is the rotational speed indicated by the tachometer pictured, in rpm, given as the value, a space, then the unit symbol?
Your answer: 1200 rpm
